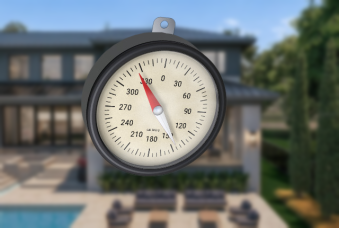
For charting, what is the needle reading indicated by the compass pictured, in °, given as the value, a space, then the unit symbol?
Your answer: 325 °
